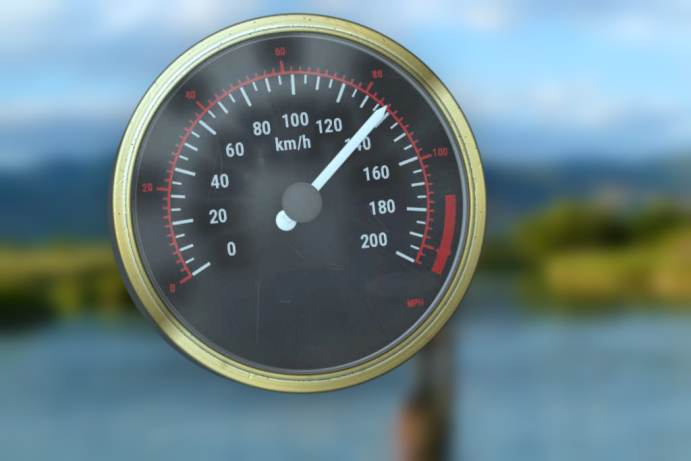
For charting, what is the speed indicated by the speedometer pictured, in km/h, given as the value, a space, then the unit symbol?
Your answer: 137.5 km/h
